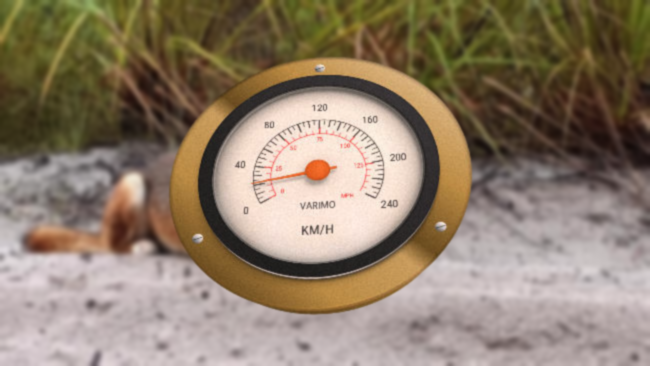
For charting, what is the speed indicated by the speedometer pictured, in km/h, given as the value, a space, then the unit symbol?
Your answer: 20 km/h
